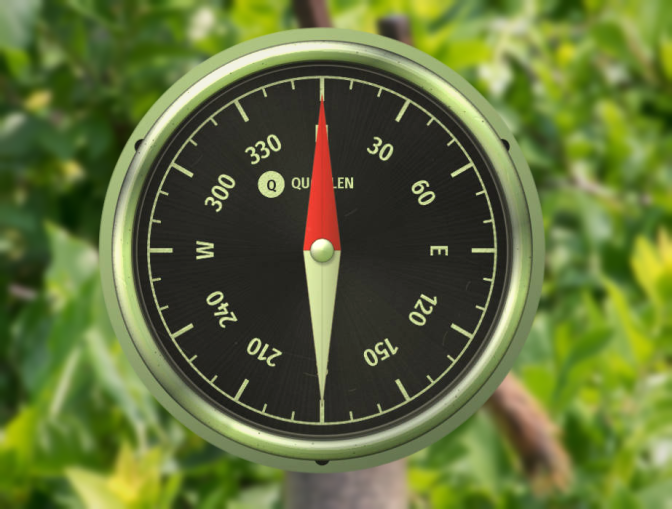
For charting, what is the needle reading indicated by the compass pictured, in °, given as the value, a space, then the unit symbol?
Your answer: 0 °
